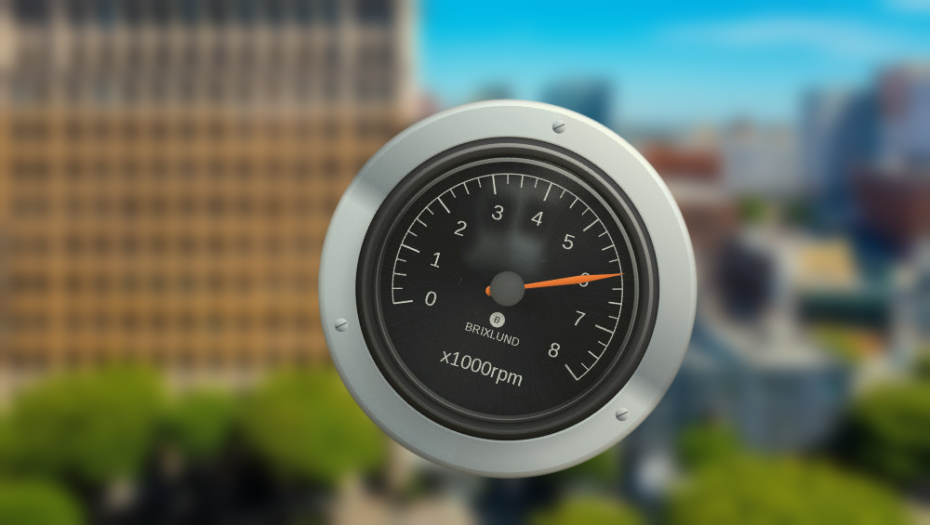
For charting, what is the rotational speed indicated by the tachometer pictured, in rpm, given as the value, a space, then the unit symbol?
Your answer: 6000 rpm
